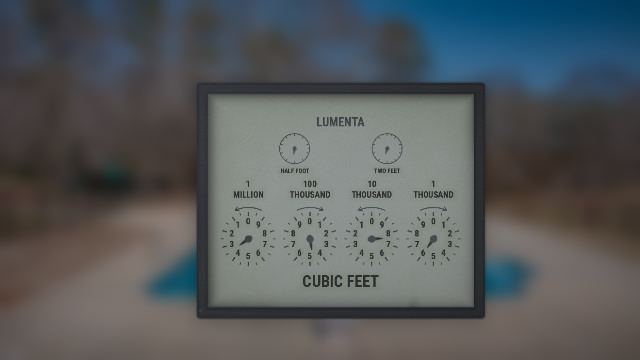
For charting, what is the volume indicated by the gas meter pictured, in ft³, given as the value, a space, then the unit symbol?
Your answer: 347600 ft³
